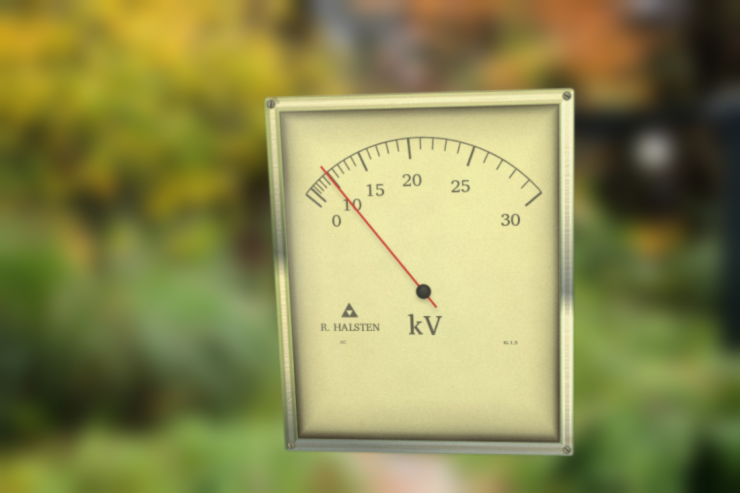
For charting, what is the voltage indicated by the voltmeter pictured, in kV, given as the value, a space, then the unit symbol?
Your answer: 10 kV
